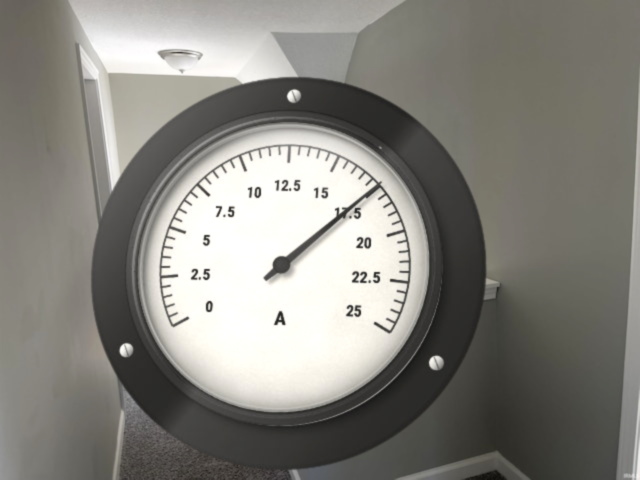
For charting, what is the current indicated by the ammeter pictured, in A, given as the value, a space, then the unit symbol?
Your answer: 17.5 A
